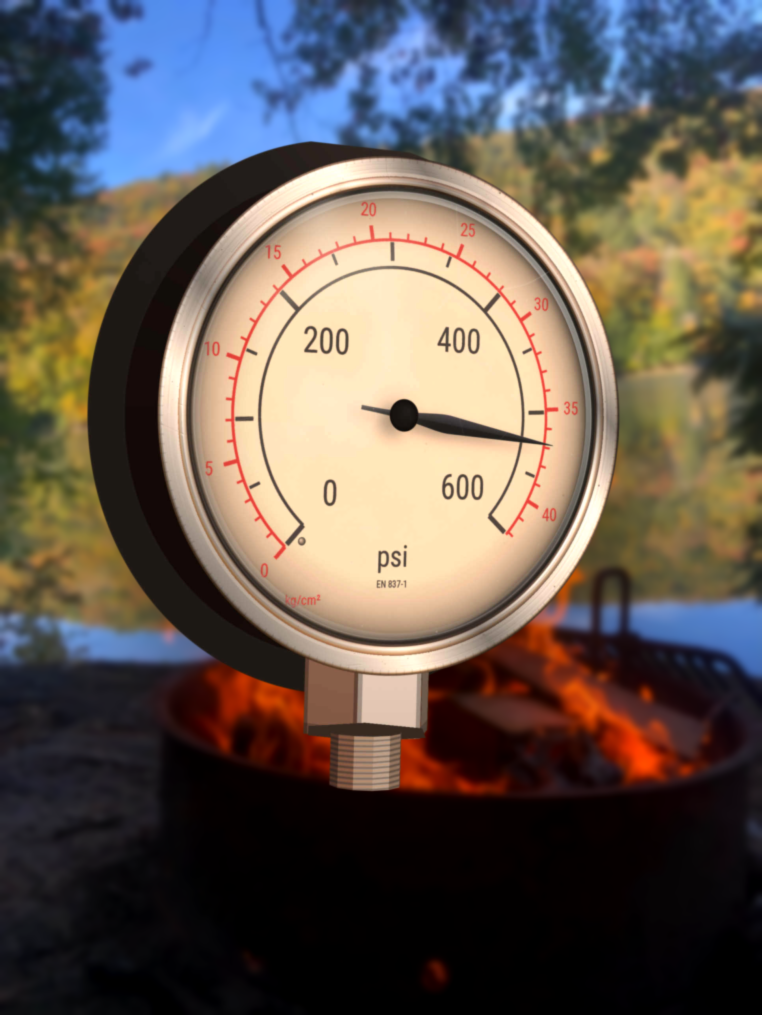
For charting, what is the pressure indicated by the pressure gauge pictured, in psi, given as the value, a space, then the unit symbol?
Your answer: 525 psi
